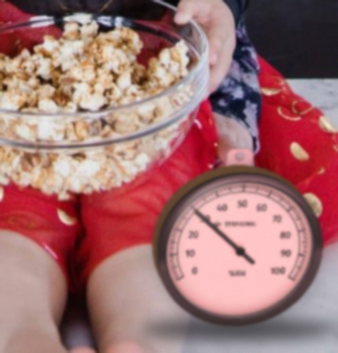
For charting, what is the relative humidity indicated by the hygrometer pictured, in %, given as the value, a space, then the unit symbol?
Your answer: 30 %
